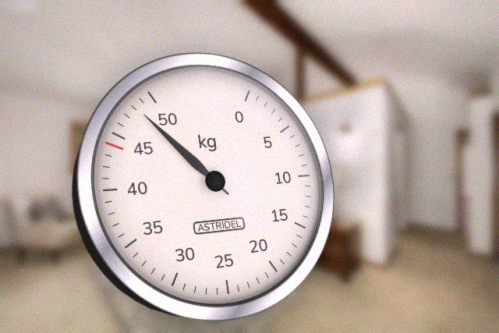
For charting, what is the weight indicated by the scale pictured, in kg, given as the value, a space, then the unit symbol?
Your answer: 48 kg
